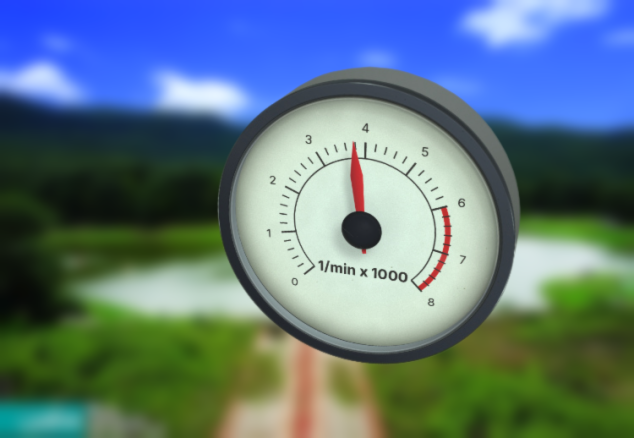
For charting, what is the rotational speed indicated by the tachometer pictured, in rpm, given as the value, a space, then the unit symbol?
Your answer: 3800 rpm
